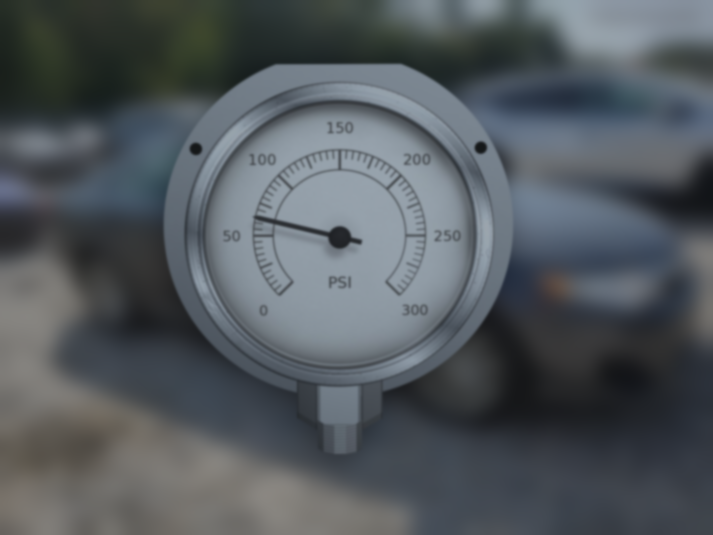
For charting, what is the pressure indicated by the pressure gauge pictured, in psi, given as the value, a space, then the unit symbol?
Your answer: 65 psi
